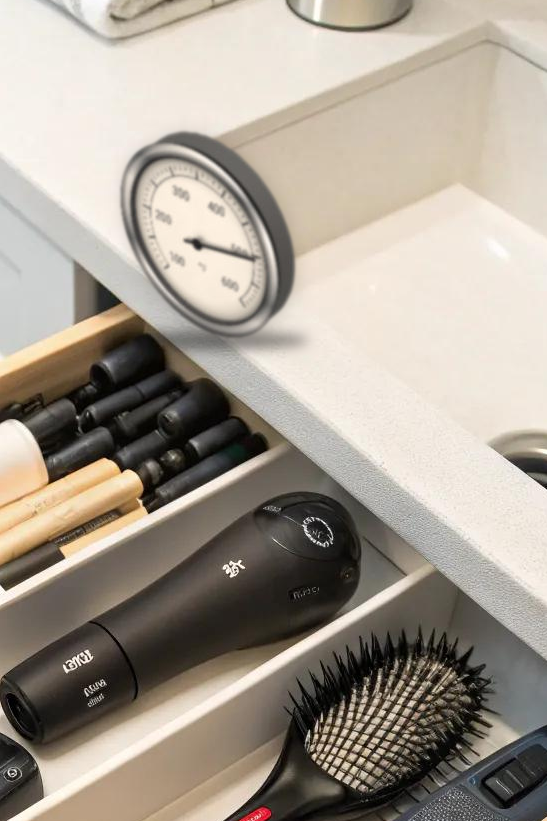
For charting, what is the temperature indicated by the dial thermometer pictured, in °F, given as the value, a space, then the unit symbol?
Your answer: 500 °F
